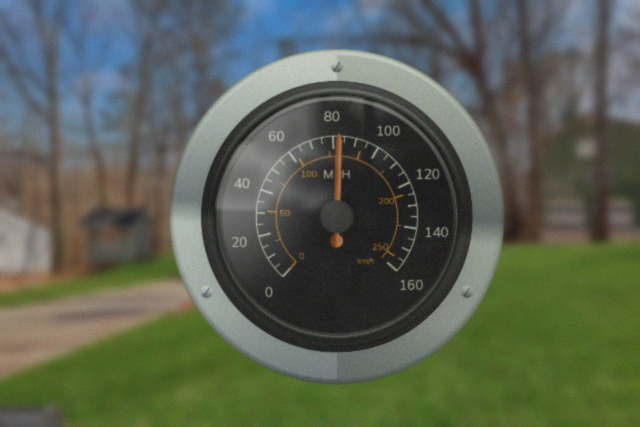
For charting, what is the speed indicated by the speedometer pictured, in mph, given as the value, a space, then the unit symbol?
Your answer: 82.5 mph
